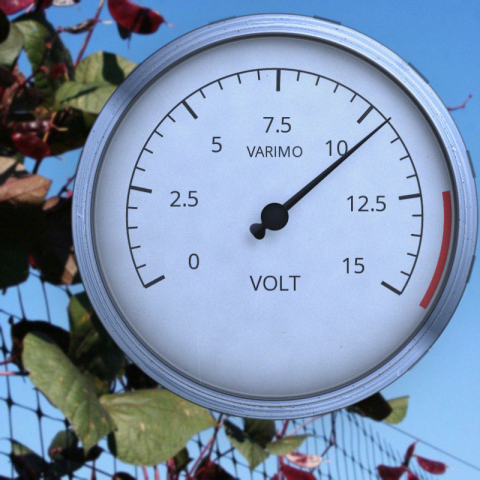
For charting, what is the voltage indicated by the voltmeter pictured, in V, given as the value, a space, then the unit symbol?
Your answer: 10.5 V
